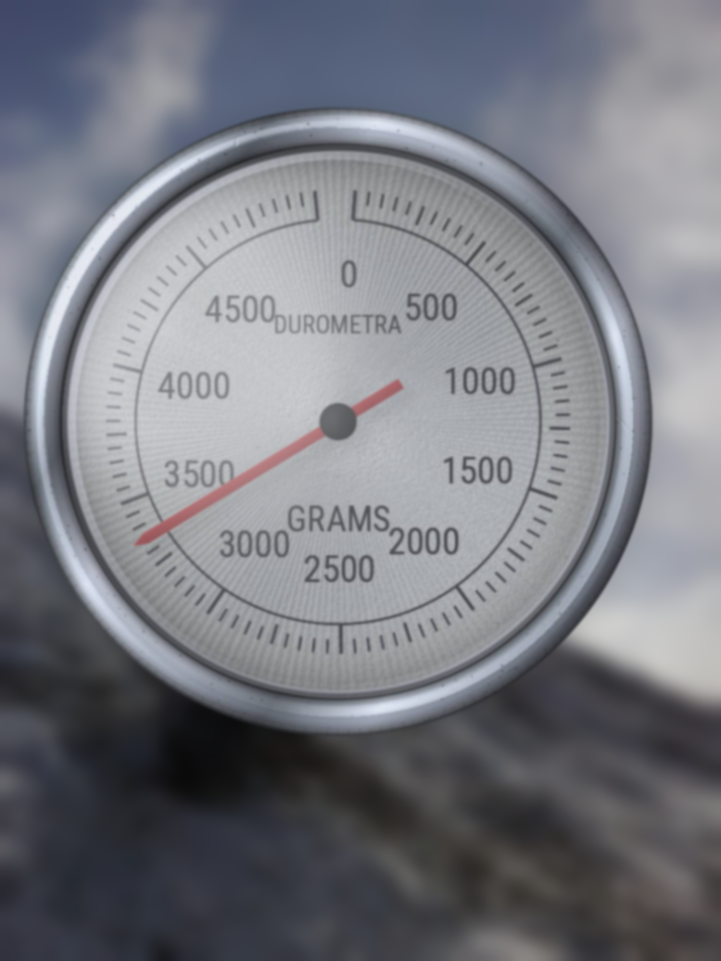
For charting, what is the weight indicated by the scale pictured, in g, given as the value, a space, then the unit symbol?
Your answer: 3350 g
